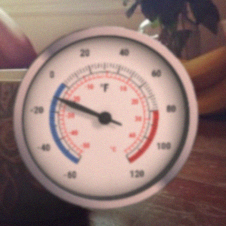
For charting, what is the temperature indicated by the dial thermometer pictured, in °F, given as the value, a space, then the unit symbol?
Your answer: -10 °F
